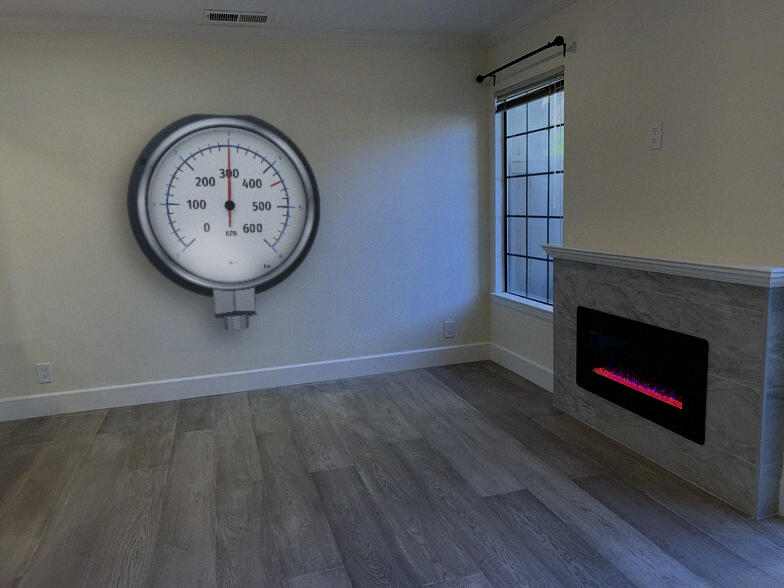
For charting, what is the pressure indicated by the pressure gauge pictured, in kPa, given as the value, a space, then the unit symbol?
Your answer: 300 kPa
